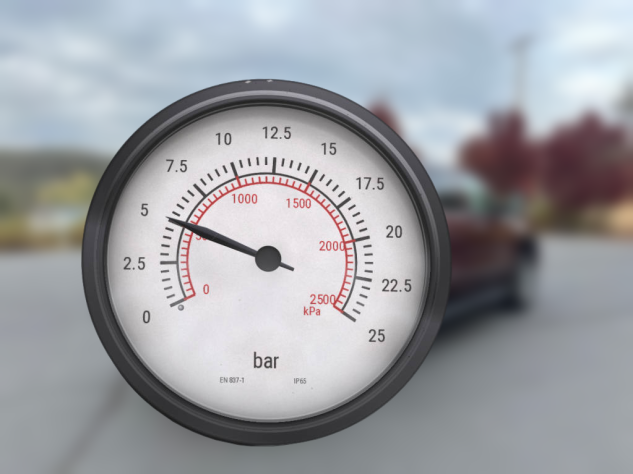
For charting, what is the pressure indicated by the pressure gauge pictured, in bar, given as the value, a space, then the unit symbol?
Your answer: 5 bar
